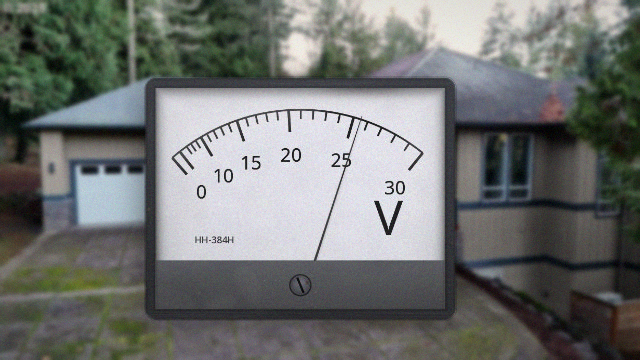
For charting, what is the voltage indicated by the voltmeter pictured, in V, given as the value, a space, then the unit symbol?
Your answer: 25.5 V
